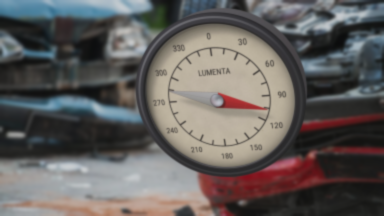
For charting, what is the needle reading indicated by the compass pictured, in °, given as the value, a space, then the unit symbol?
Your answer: 105 °
